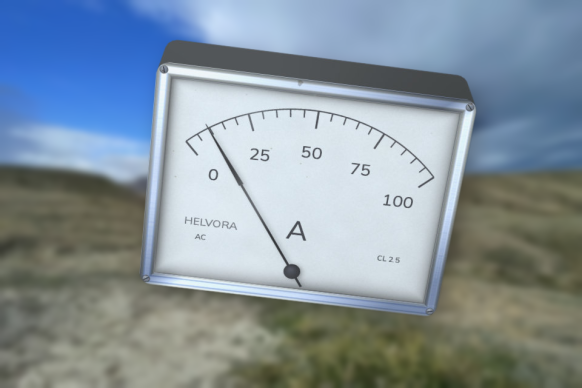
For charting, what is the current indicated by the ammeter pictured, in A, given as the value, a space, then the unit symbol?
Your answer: 10 A
